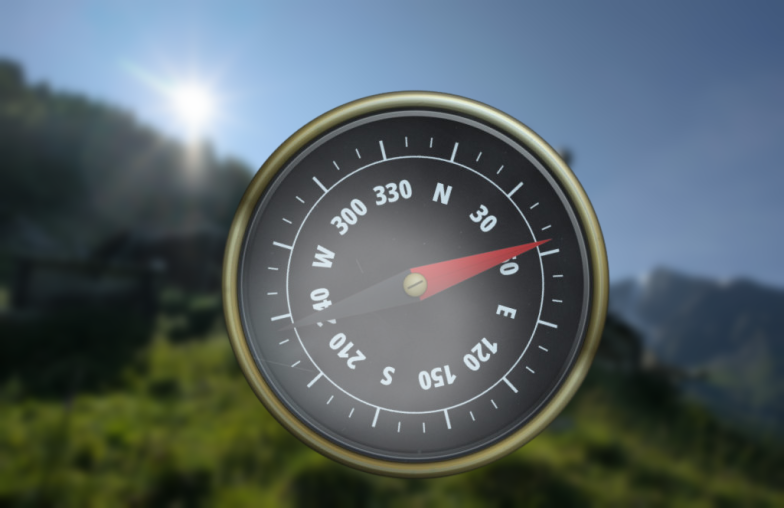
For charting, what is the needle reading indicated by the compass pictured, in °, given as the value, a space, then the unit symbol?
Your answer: 55 °
